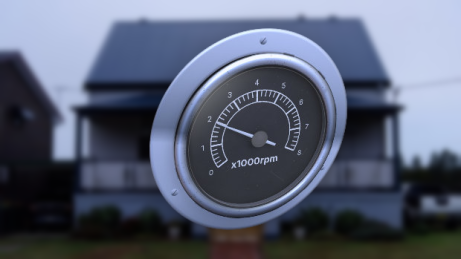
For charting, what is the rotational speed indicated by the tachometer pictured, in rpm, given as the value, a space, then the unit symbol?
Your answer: 2000 rpm
